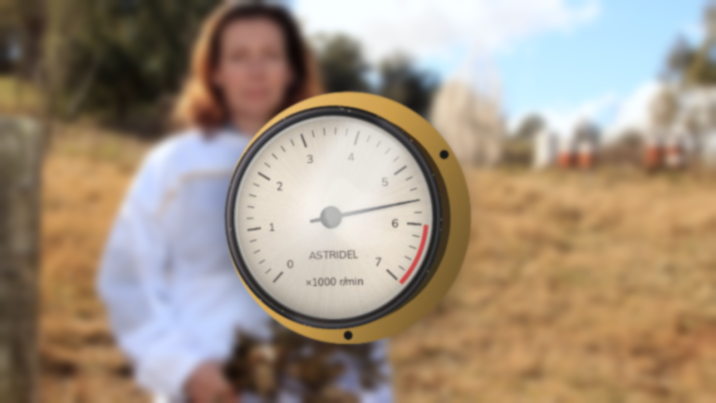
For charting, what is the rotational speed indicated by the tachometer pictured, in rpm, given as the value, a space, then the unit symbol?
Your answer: 5600 rpm
